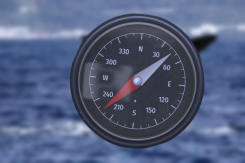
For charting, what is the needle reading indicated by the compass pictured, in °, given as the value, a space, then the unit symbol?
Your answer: 225 °
